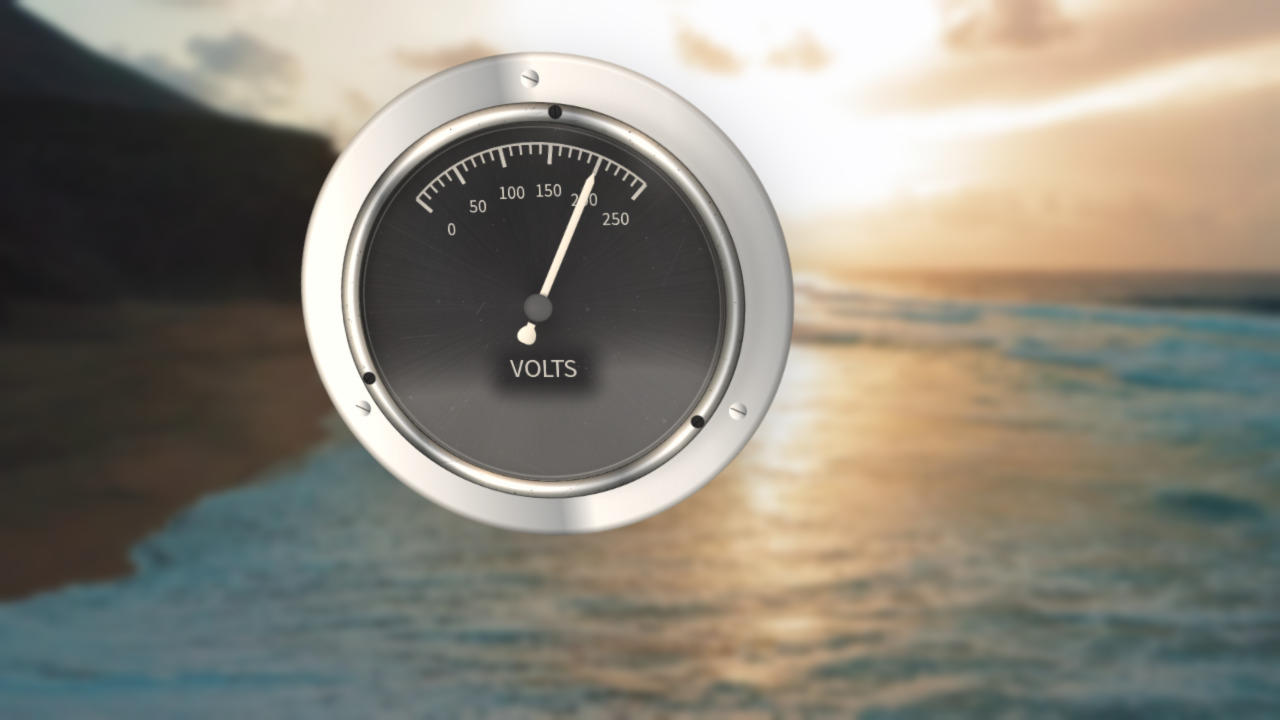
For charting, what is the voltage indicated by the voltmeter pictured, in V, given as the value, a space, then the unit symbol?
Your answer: 200 V
